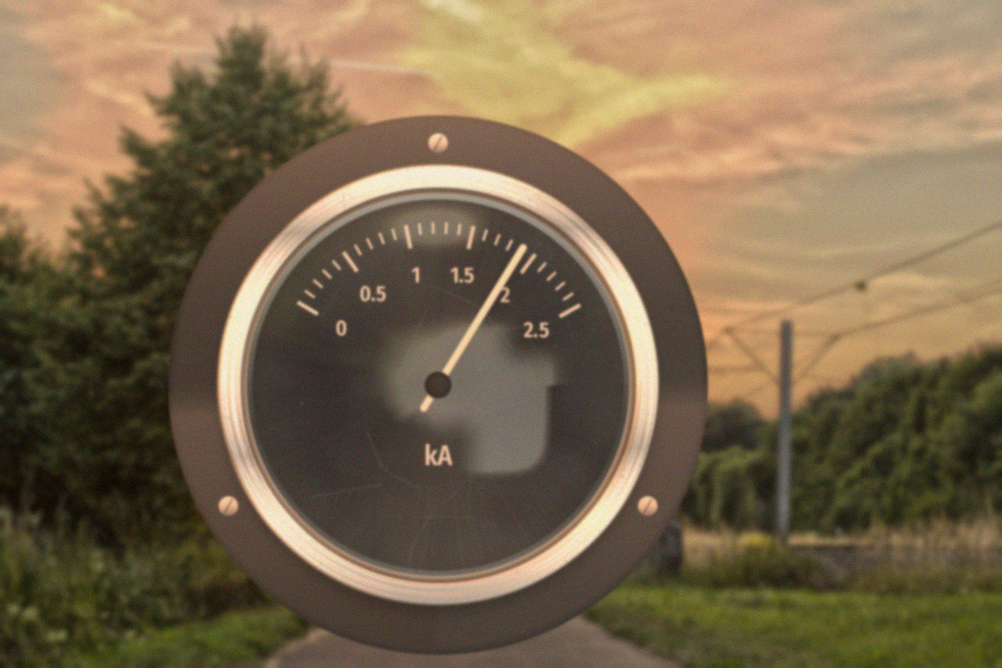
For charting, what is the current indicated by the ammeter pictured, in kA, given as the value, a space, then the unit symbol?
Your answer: 1.9 kA
